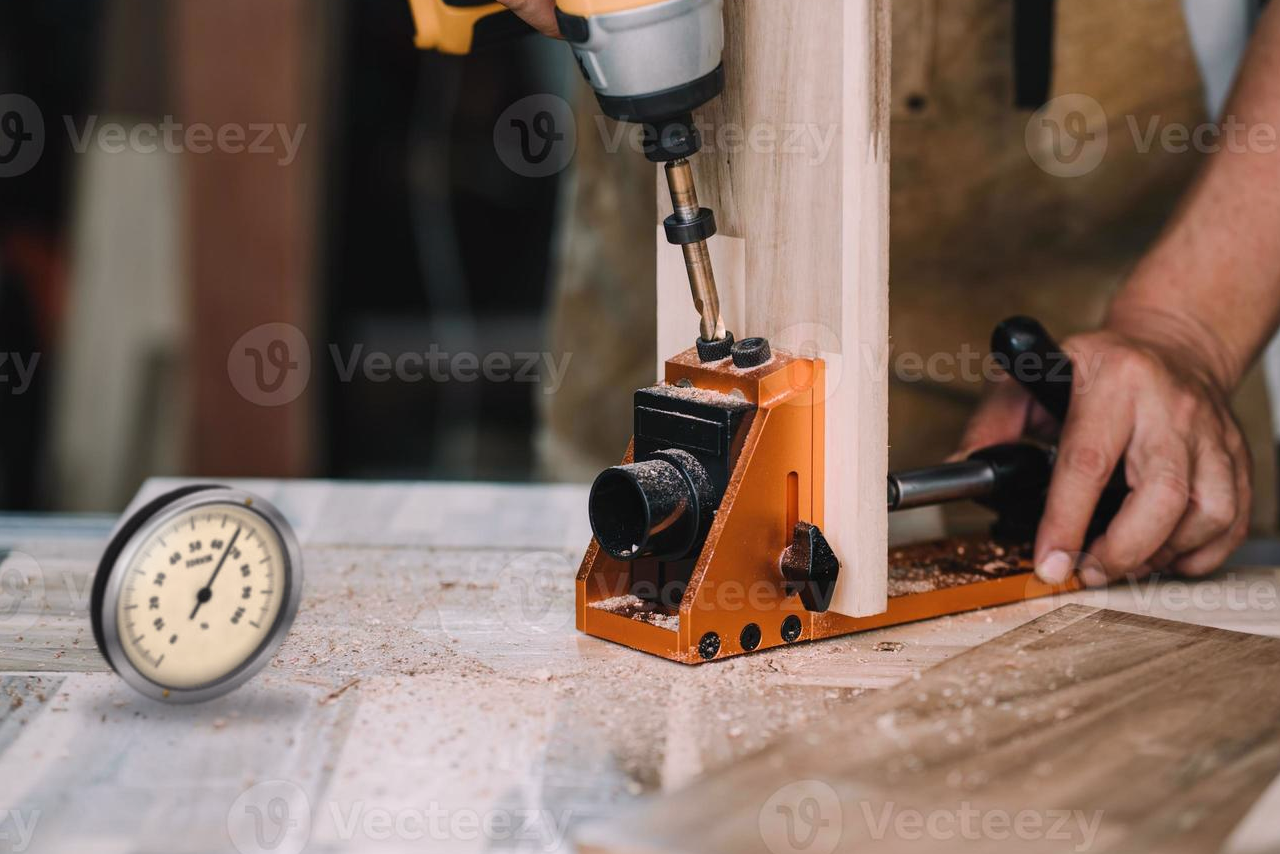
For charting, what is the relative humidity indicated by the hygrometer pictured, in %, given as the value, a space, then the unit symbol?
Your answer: 65 %
